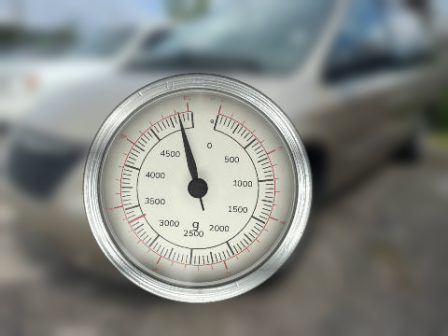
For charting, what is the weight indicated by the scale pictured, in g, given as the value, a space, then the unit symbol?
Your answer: 4850 g
